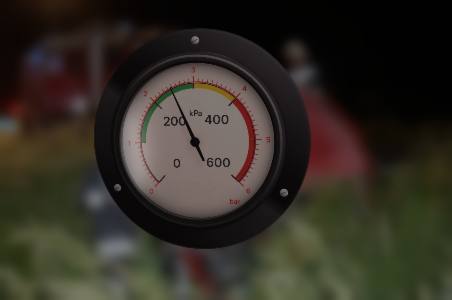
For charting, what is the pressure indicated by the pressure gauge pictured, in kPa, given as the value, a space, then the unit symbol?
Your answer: 250 kPa
